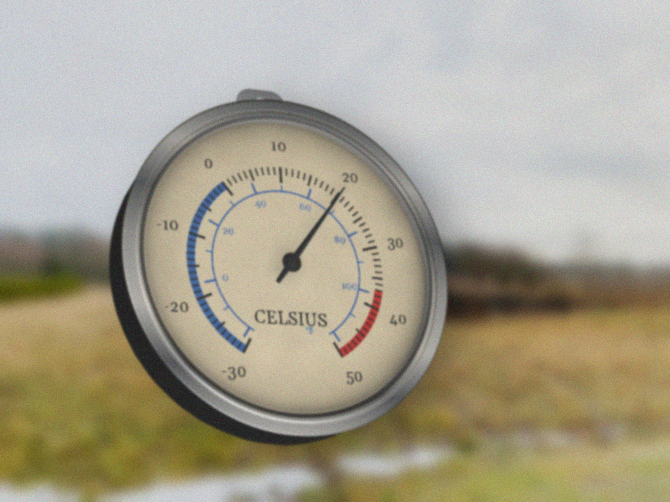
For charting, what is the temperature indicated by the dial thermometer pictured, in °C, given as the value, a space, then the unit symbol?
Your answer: 20 °C
